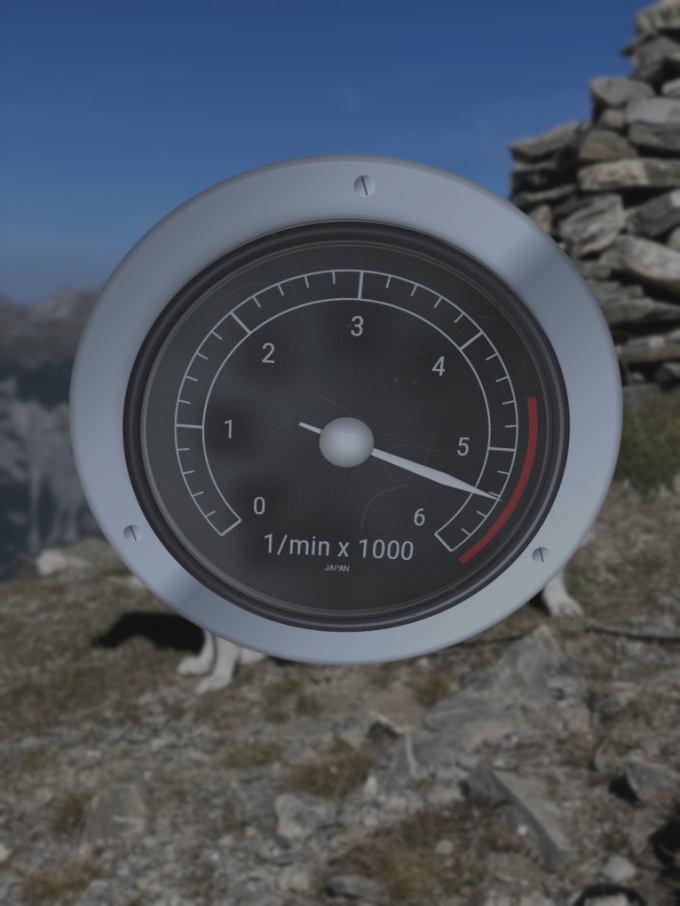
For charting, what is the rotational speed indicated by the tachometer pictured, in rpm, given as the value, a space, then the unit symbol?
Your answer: 5400 rpm
